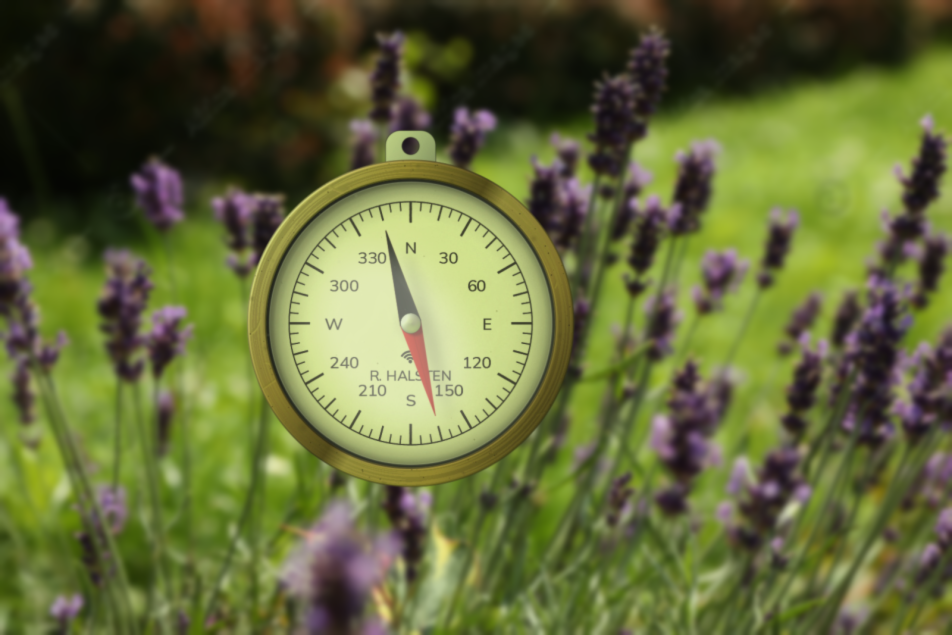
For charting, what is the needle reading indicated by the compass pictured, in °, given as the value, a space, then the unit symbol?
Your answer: 165 °
